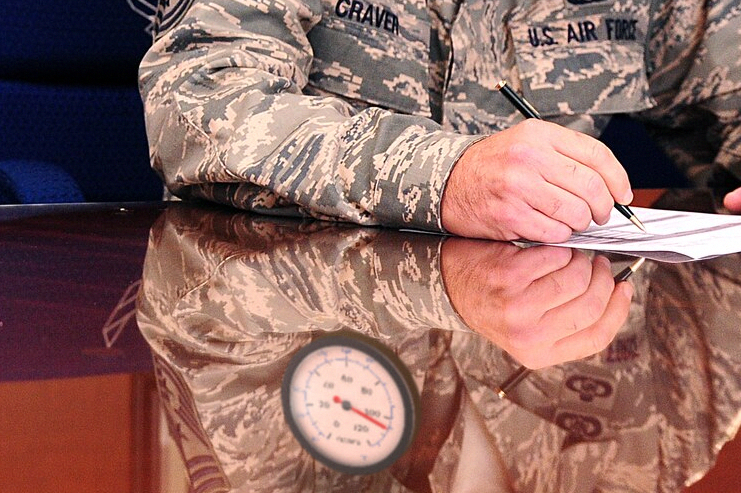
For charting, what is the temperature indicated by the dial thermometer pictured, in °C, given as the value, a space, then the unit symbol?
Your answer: 105 °C
